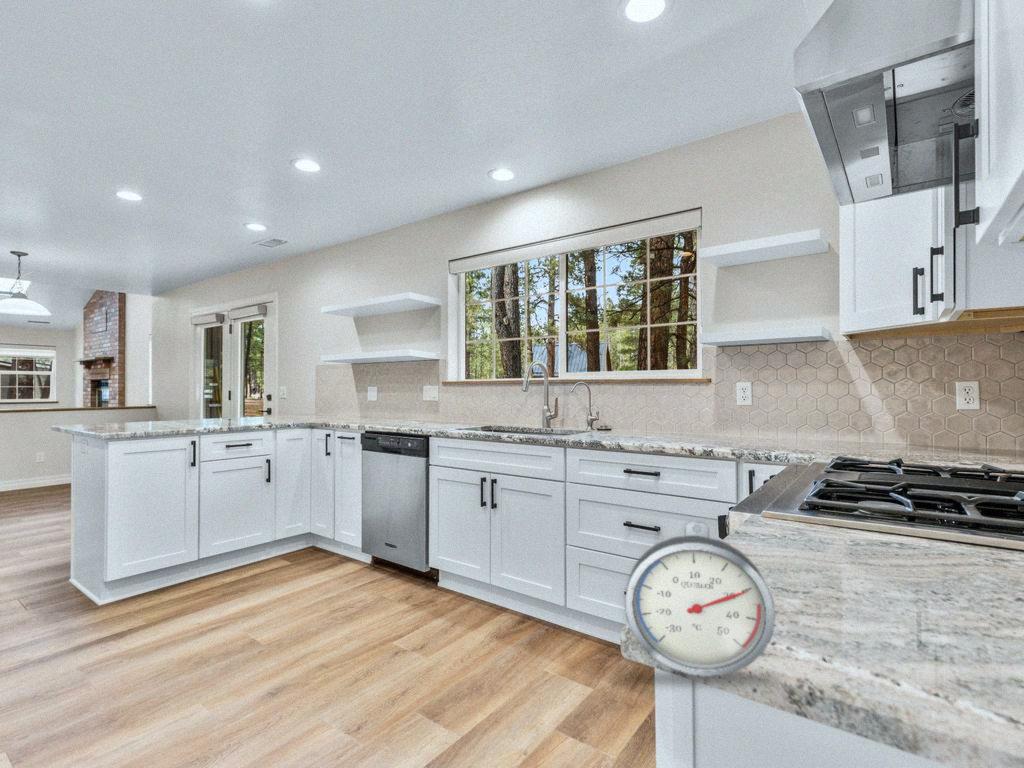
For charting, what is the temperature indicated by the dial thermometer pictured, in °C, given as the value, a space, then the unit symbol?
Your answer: 30 °C
